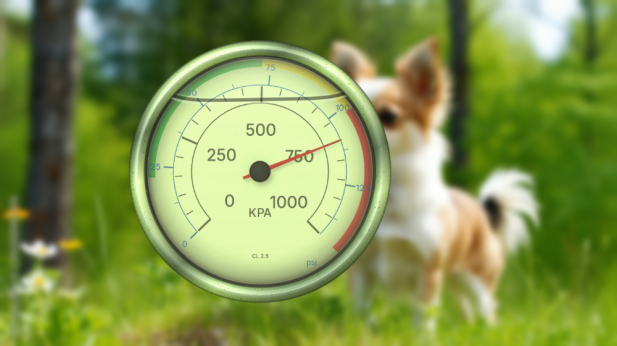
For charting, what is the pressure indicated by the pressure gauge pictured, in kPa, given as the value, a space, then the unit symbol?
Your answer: 750 kPa
